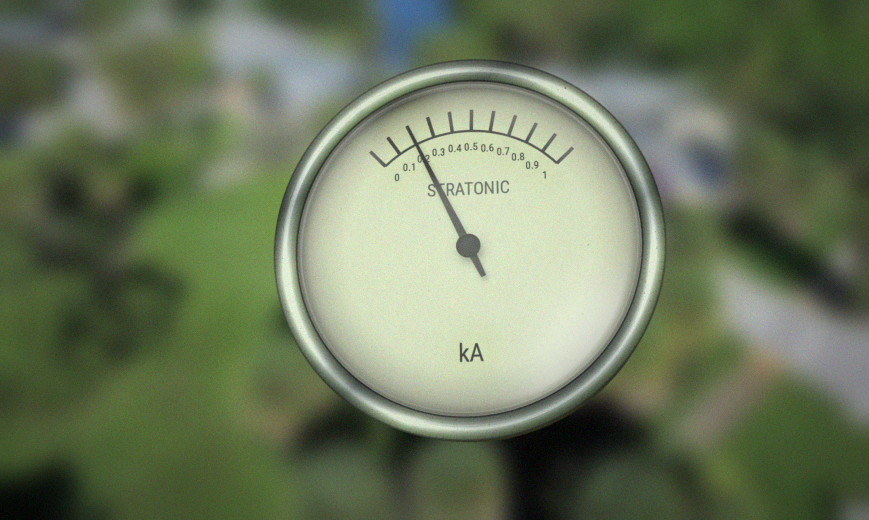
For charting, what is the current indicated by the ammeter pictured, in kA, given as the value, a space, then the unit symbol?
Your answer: 0.2 kA
